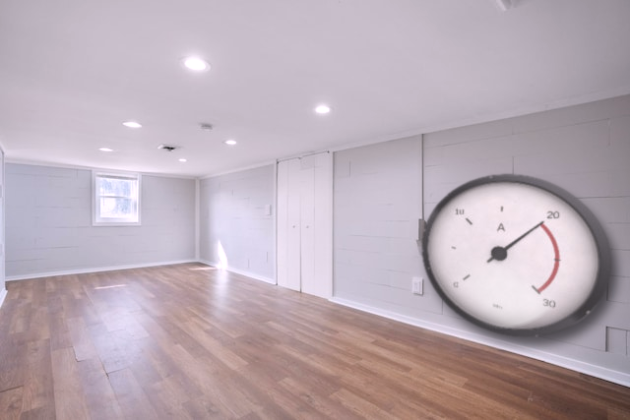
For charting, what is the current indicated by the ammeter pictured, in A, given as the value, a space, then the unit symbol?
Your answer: 20 A
